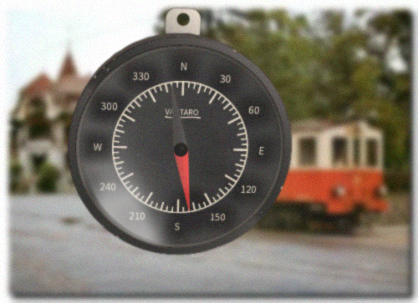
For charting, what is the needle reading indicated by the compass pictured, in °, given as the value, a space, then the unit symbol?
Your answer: 170 °
